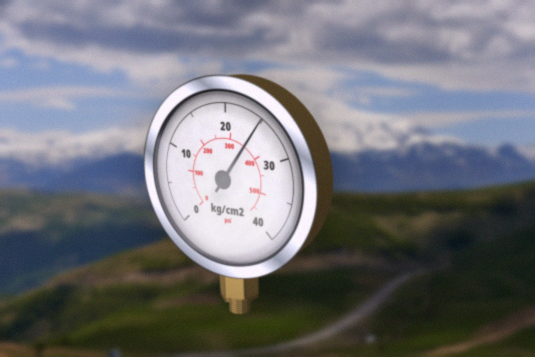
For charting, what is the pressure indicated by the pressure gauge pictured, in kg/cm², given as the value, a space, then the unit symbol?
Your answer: 25 kg/cm²
